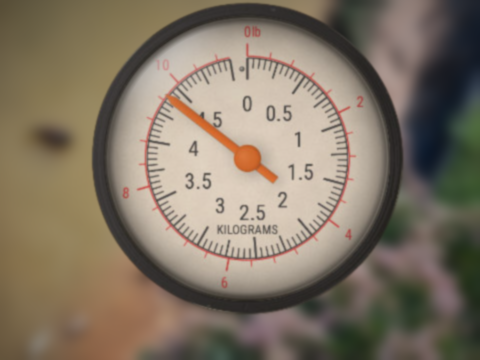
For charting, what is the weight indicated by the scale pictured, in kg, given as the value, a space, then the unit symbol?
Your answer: 4.4 kg
